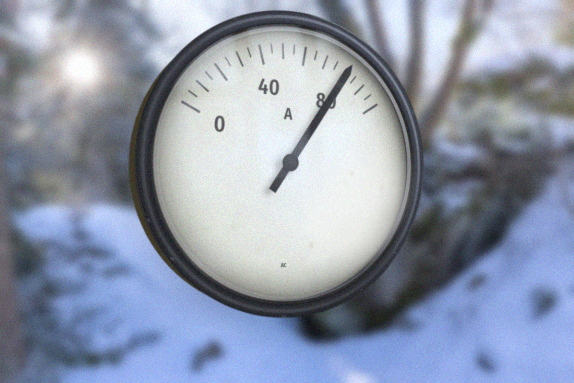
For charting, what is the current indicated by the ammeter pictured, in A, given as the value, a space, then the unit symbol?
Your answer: 80 A
